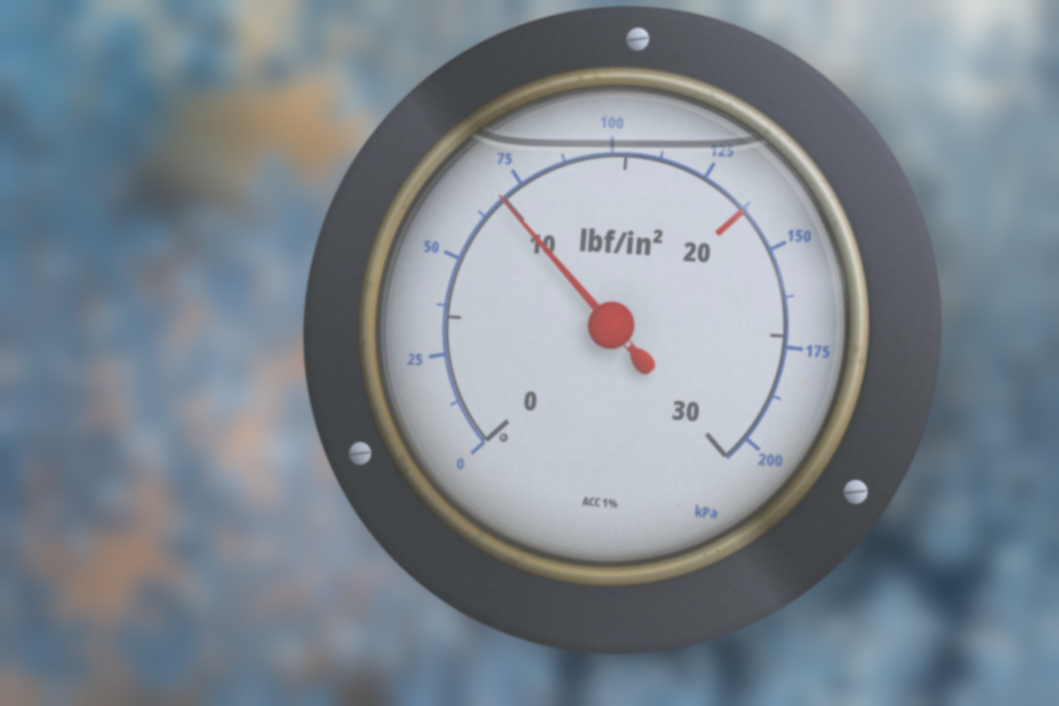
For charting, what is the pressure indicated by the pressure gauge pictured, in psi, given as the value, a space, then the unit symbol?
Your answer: 10 psi
